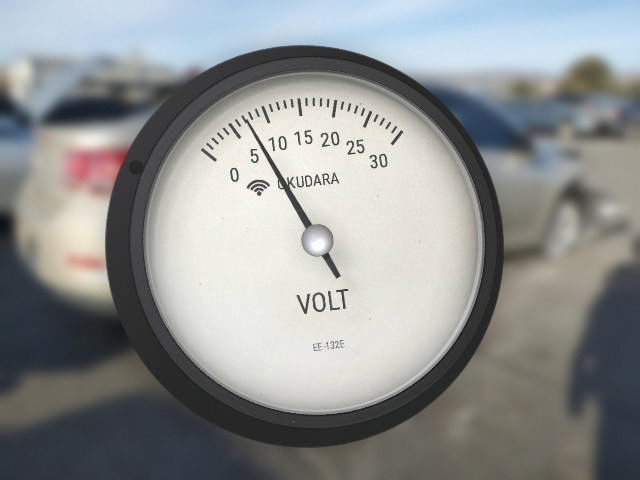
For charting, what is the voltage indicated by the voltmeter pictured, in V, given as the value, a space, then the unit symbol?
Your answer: 7 V
